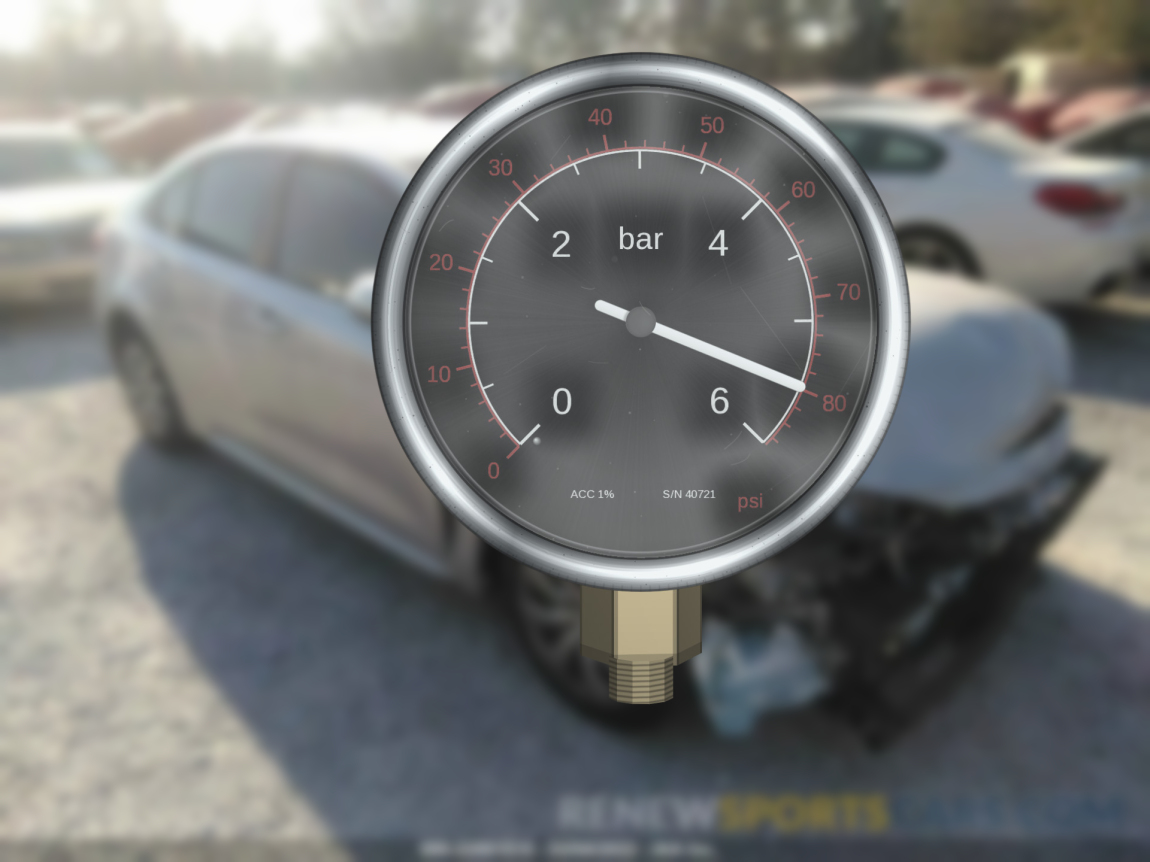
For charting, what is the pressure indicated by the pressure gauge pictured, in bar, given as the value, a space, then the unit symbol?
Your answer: 5.5 bar
